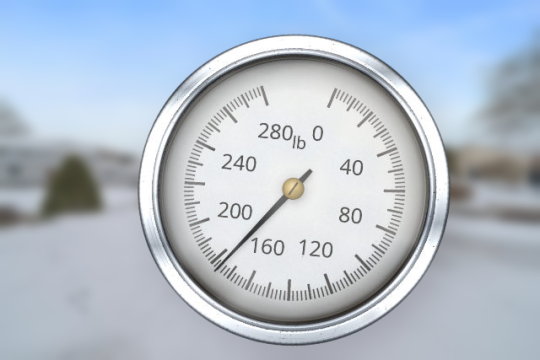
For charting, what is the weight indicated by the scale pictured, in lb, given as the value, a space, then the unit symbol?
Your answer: 176 lb
